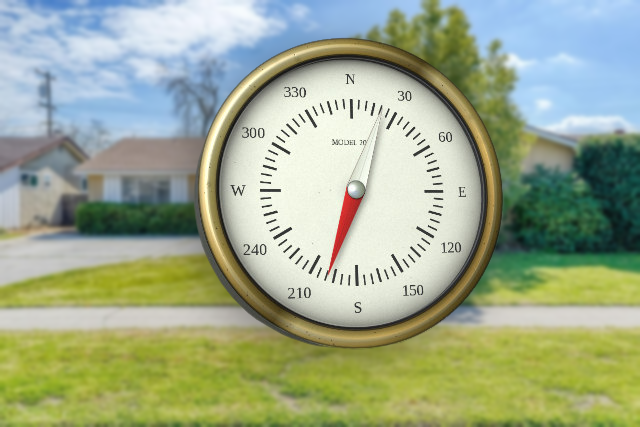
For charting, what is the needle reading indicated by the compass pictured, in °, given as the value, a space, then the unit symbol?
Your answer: 200 °
